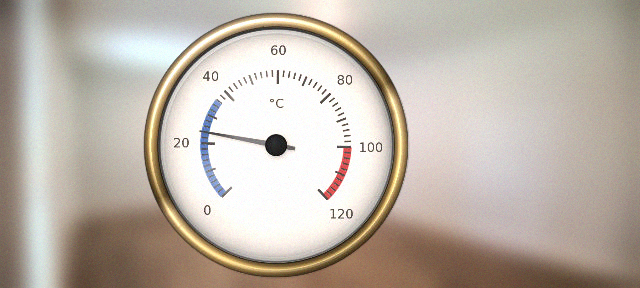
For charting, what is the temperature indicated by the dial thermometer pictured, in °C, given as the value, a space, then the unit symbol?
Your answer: 24 °C
